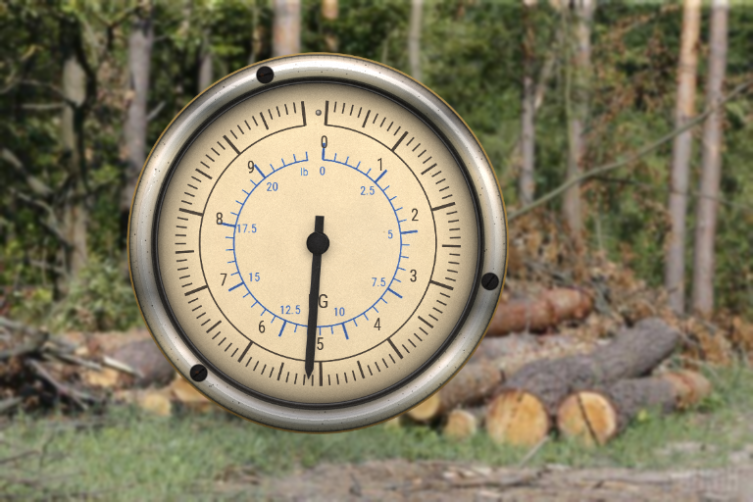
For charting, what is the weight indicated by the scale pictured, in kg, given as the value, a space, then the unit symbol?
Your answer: 5.15 kg
